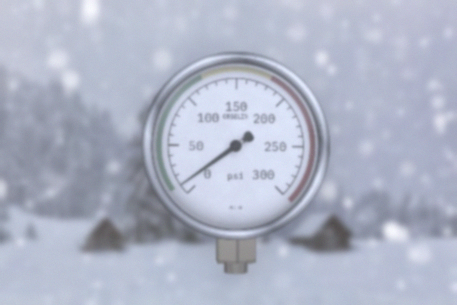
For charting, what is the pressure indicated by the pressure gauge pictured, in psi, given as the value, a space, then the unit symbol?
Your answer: 10 psi
